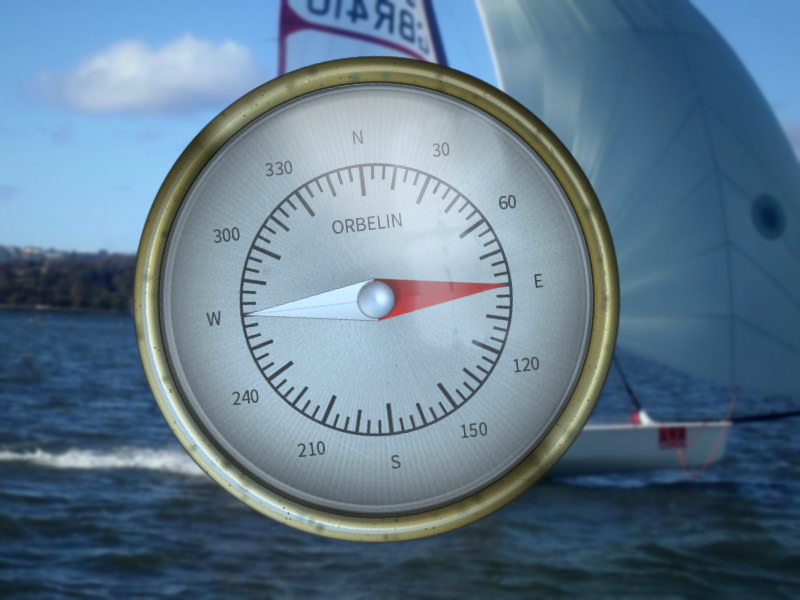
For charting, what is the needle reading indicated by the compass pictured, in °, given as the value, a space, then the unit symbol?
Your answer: 90 °
